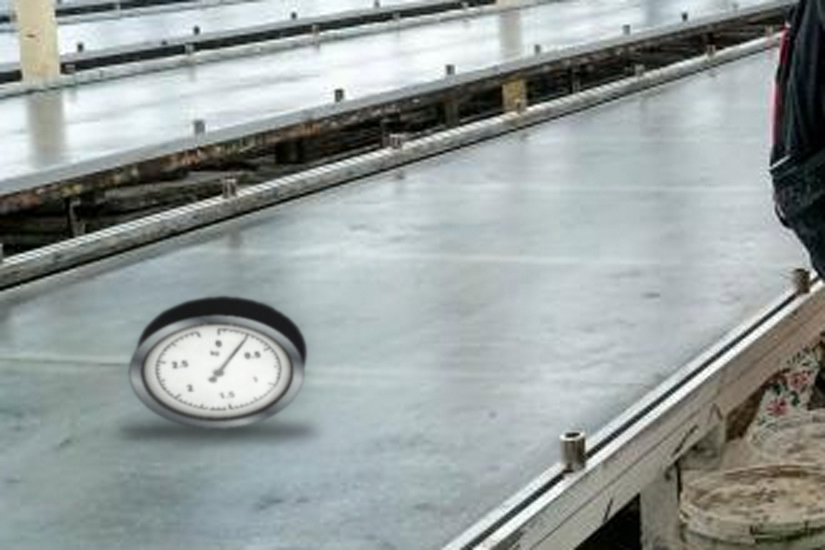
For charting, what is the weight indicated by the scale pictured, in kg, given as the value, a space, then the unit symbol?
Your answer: 0.25 kg
